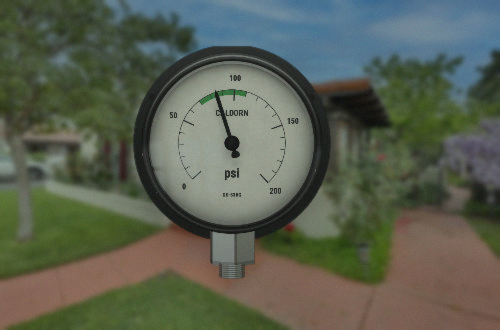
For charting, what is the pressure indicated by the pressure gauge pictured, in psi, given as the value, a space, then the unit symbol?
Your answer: 85 psi
